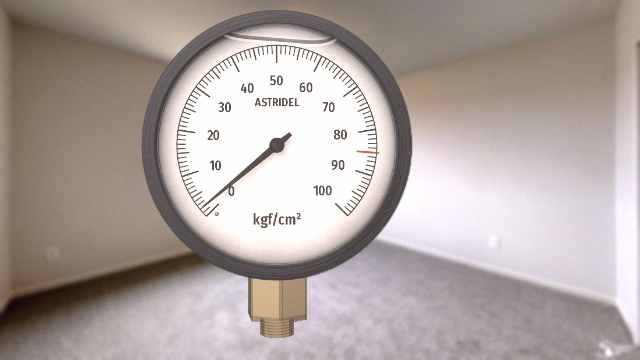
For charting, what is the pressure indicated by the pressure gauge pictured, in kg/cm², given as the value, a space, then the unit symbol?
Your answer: 2 kg/cm²
